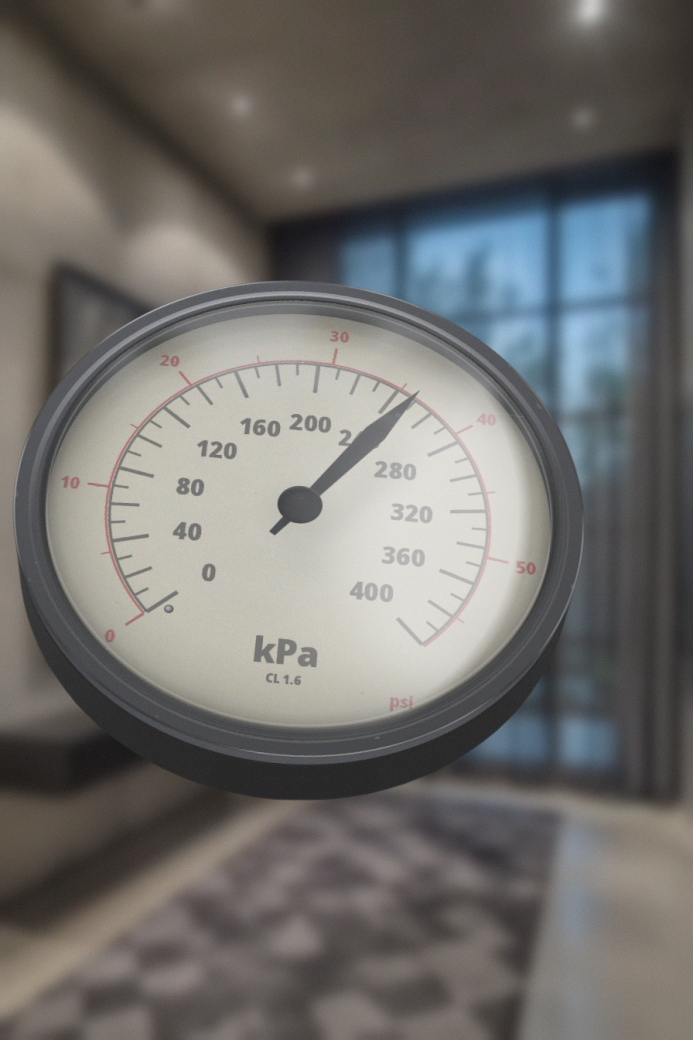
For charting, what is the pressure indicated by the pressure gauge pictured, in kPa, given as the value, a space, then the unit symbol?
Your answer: 250 kPa
